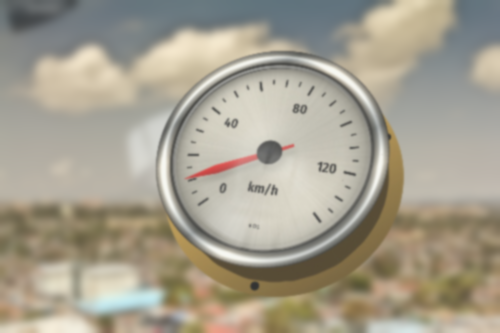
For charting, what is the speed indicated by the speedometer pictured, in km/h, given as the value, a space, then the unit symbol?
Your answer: 10 km/h
